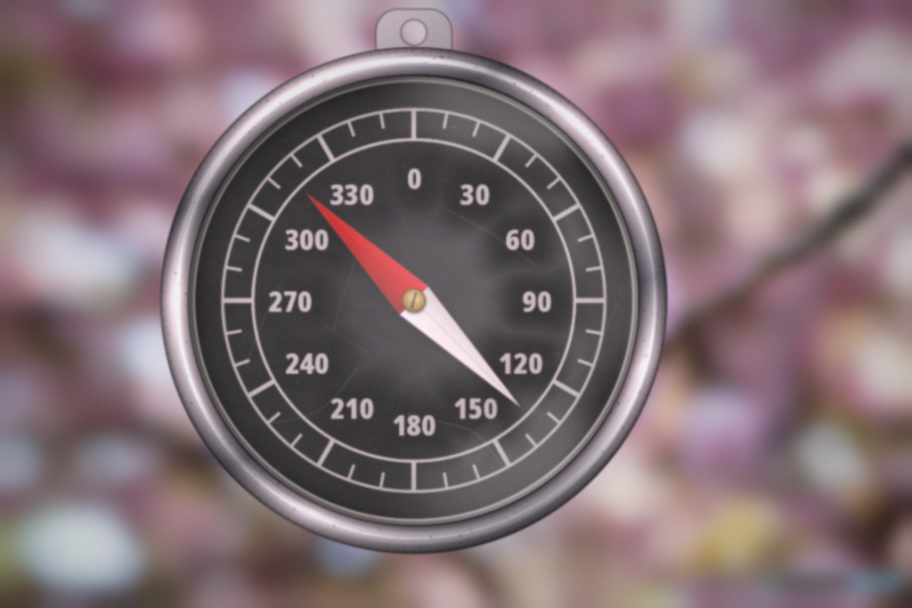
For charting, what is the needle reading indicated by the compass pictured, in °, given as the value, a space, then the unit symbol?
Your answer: 315 °
